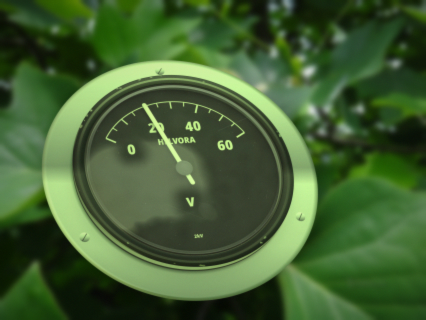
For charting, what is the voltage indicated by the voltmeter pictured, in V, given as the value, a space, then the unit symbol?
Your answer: 20 V
